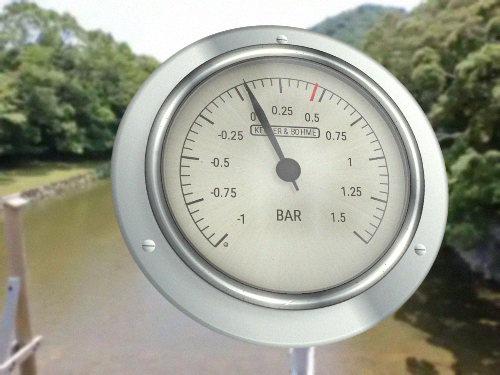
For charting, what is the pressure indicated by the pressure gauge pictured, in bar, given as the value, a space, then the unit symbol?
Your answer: 0.05 bar
